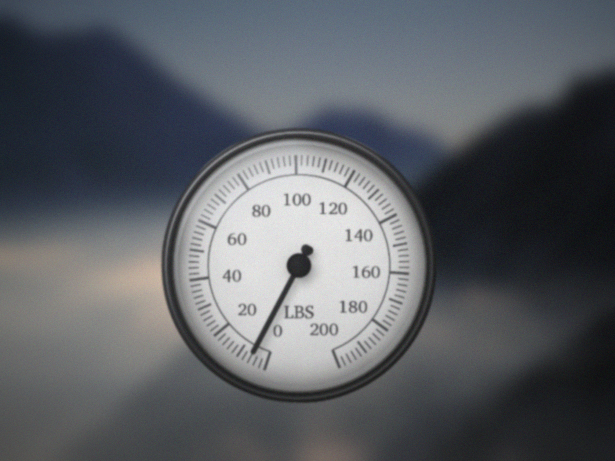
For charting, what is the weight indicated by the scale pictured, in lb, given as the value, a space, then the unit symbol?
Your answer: 6 lb
